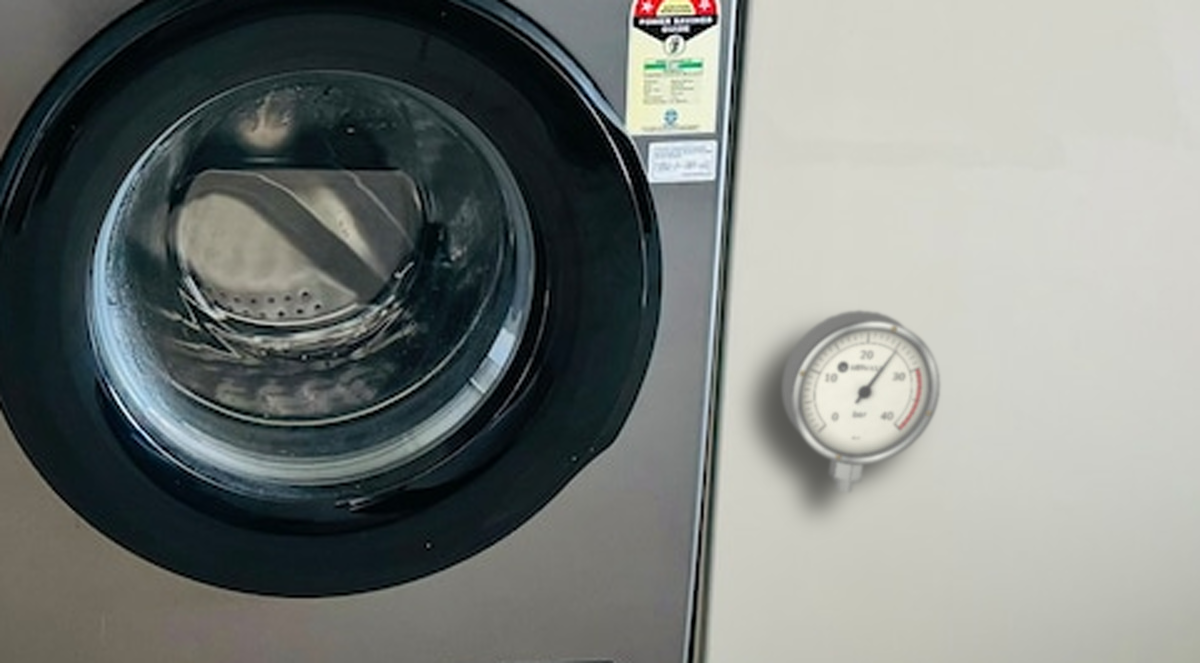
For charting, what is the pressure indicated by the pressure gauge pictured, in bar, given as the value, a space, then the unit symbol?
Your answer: 25 bar
